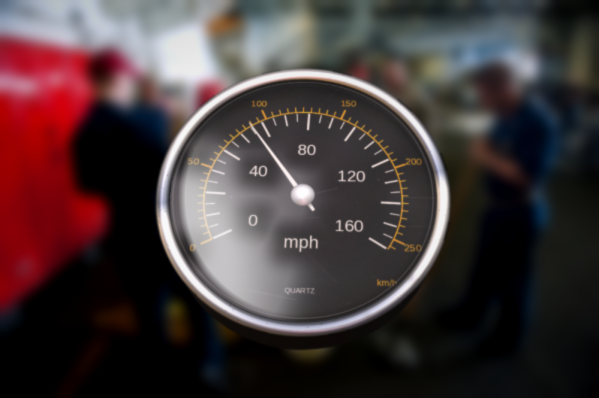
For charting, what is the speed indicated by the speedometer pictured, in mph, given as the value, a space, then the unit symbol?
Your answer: 55 mph
